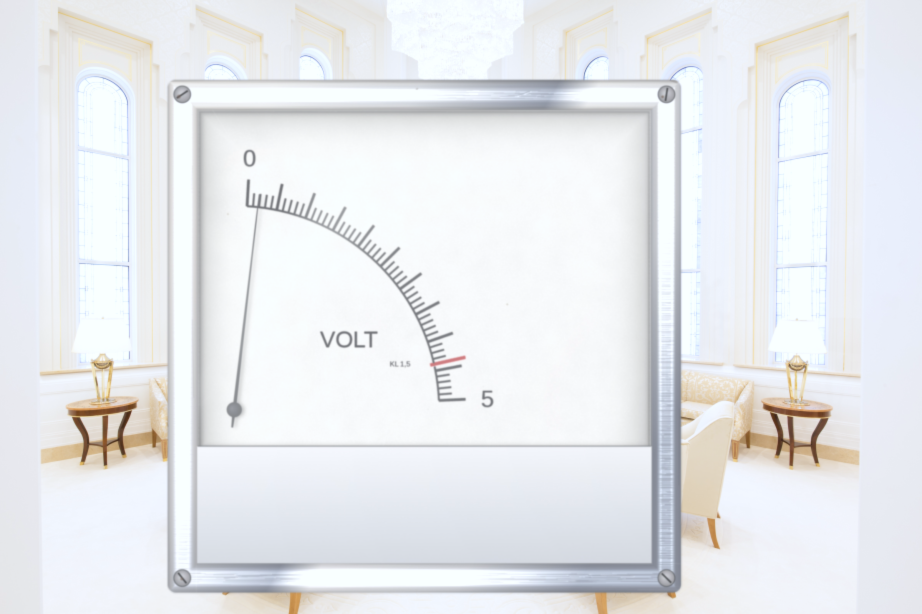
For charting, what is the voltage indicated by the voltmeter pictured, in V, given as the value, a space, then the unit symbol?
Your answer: 0.2 V
